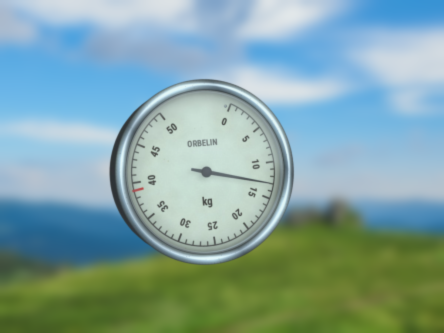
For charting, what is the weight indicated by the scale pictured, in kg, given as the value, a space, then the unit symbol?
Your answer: 13 kg
